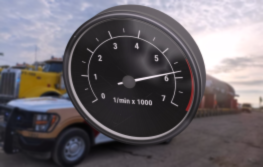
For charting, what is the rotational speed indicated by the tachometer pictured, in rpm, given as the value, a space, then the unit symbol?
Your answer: 5750 rpm
